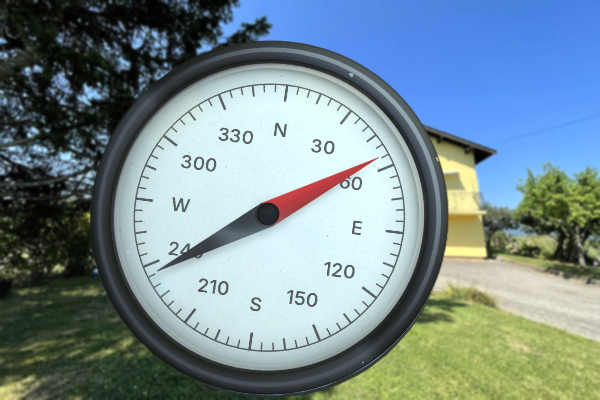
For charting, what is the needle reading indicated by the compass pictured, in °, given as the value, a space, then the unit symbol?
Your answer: 55 °
